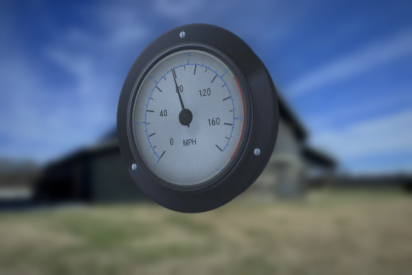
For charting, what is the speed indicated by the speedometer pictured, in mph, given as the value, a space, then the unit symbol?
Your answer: 80 mph
